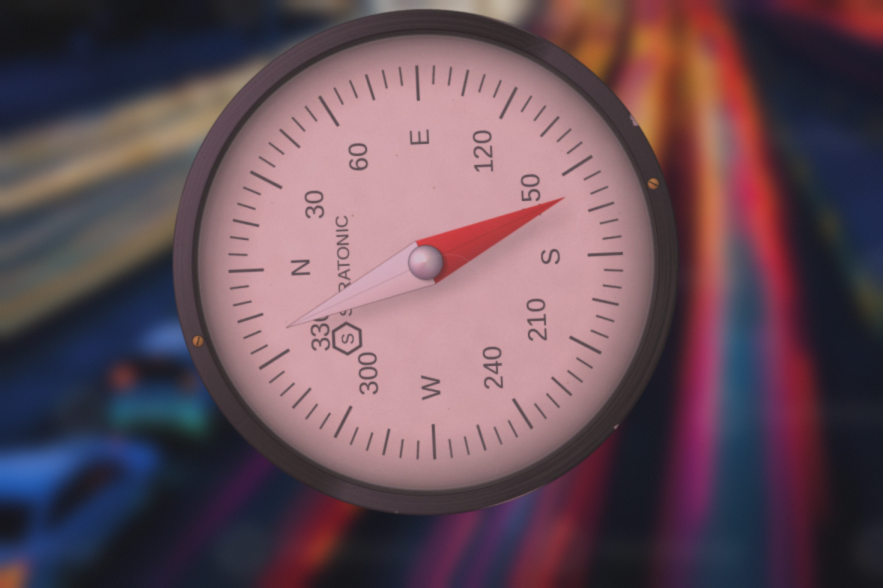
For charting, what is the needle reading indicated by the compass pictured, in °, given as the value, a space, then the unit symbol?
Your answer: 157.5 °
